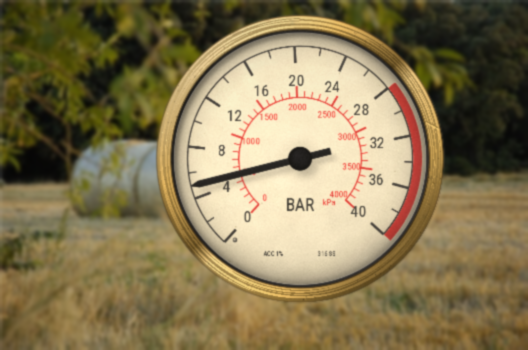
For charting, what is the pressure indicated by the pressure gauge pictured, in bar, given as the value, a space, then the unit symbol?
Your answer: 5 bar
